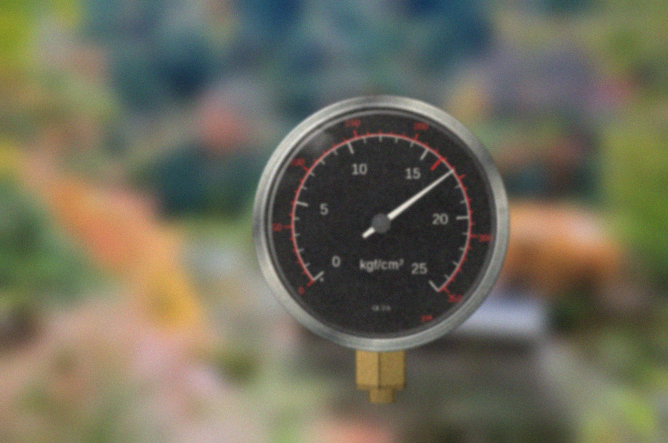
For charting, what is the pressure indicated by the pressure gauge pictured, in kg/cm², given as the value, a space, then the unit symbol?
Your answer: 17 kg/cm²
